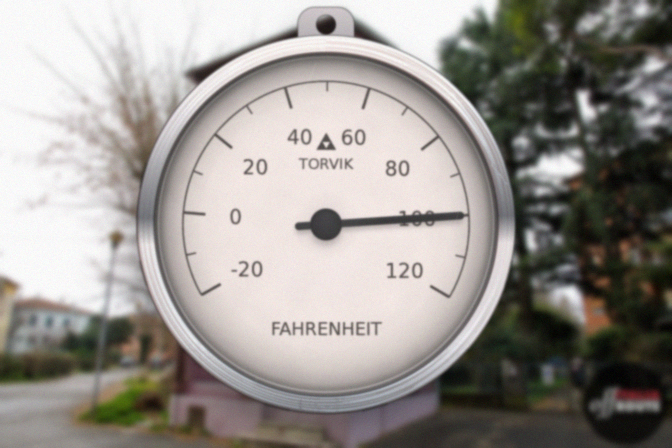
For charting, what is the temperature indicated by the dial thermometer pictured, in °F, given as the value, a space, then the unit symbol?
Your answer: 100 °F
